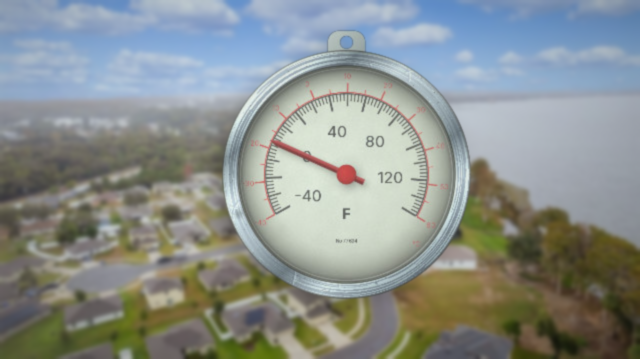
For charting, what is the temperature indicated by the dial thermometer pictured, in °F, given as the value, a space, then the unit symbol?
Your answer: 0 °F
